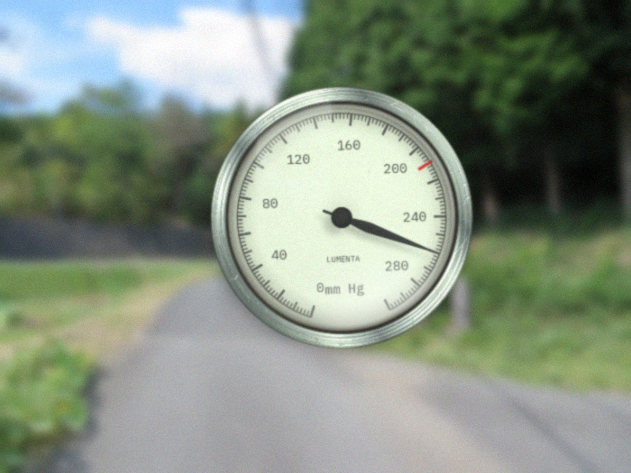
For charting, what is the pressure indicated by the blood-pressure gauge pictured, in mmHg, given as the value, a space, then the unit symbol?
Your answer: 260 mmHg
